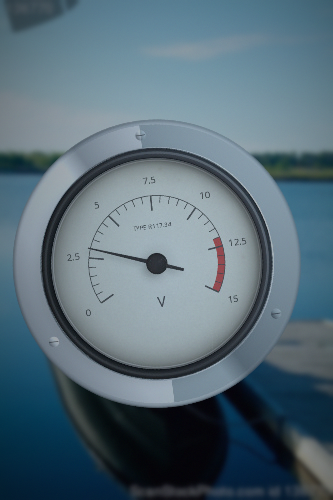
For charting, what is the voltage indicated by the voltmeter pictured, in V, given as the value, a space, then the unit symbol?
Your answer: 3 V
